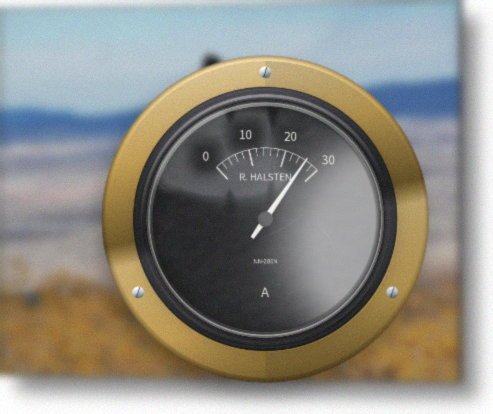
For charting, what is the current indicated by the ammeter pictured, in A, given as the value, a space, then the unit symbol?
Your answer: 26 A
